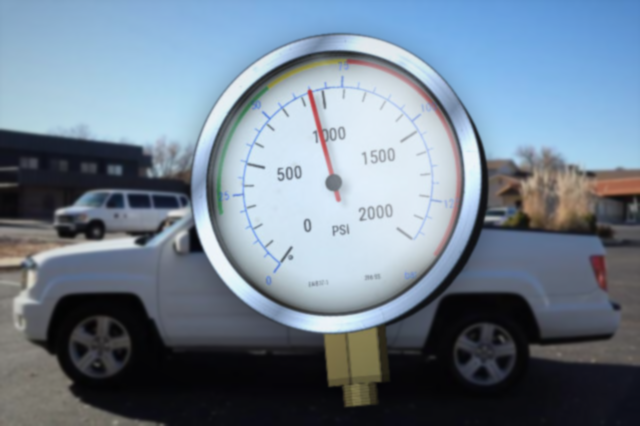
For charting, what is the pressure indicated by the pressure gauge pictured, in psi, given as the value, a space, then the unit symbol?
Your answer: 950 psi
